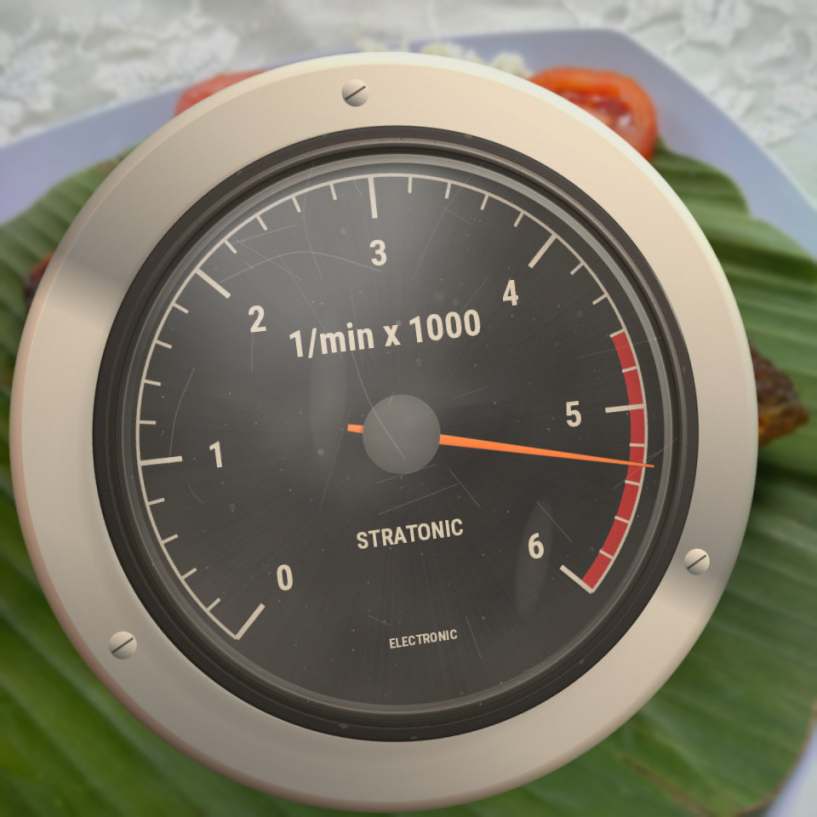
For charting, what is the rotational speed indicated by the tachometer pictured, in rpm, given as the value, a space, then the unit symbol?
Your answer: 5300 rpm
